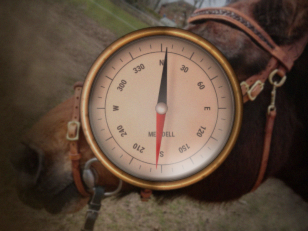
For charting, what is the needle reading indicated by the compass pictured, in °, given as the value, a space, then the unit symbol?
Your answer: 185 °
